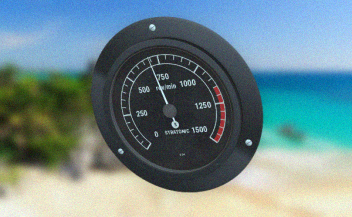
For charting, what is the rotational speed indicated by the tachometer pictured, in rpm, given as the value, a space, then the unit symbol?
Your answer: 700 rpm
